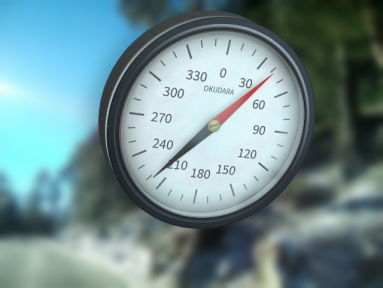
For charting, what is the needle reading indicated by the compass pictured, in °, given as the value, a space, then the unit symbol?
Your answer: 40 °
